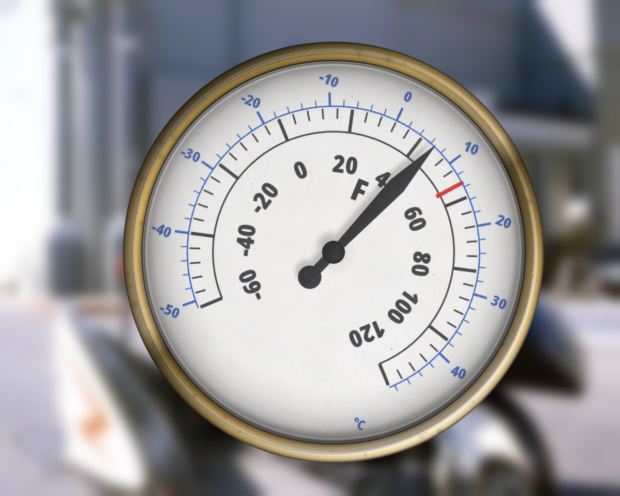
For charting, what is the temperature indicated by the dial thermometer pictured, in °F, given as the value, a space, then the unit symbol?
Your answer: 44 °F
